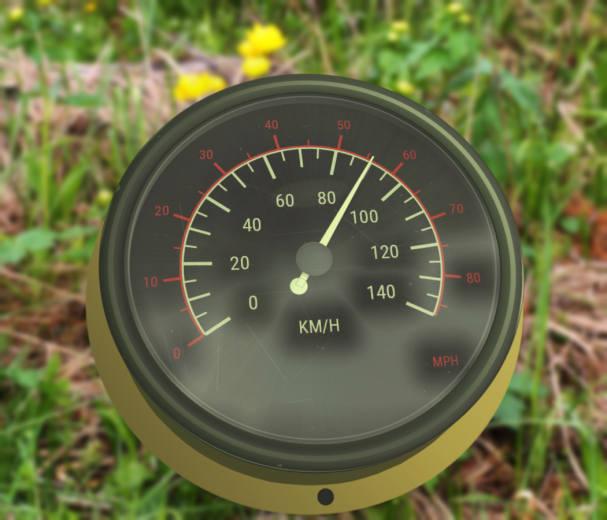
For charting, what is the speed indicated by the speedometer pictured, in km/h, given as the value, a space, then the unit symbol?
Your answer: 90 km/h
